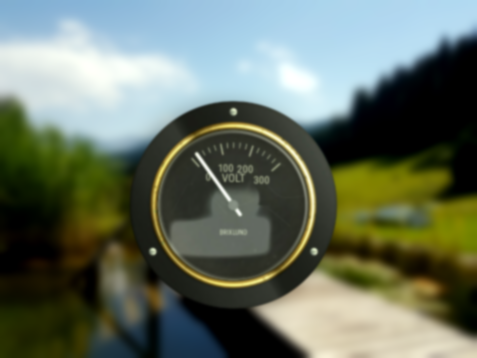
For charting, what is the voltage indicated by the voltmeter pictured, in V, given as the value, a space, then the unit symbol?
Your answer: 20 V
